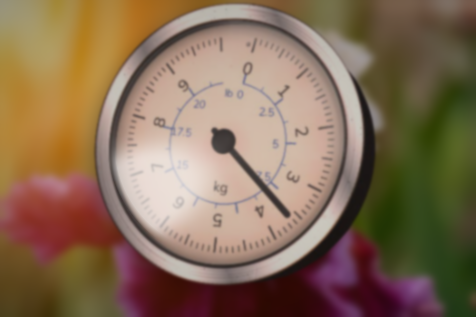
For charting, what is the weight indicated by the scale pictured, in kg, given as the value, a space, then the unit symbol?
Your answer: 3.6 kg
